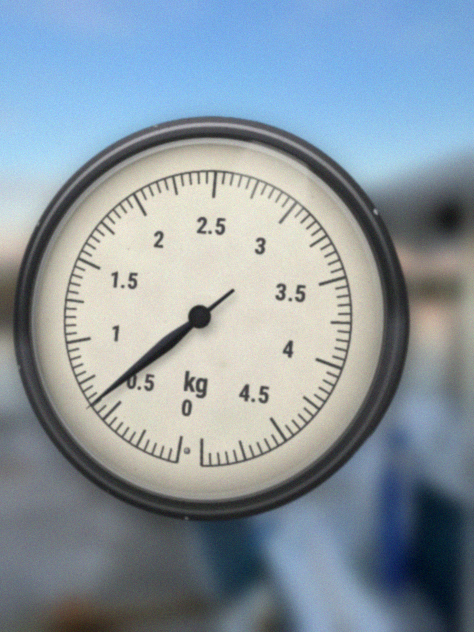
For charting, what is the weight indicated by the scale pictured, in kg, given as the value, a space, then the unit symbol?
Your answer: 0.6 kg
